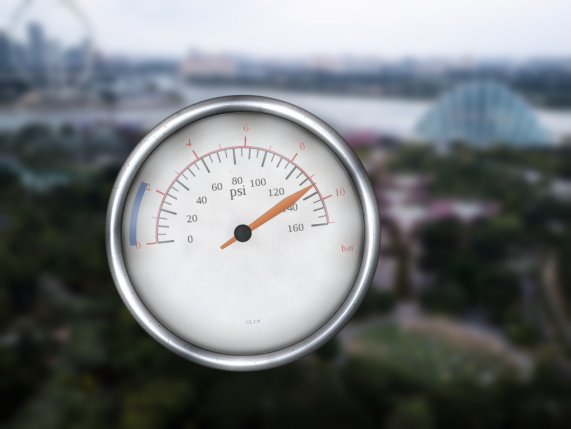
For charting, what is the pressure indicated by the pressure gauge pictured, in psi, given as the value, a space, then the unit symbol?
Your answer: 135 psi
